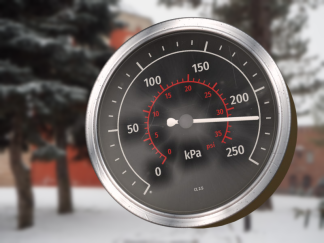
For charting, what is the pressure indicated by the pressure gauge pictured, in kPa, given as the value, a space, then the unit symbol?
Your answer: 220 kPa
